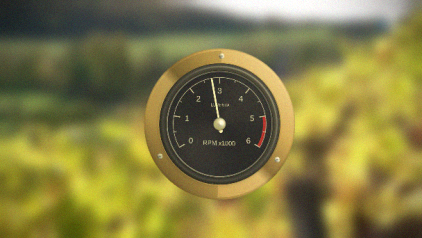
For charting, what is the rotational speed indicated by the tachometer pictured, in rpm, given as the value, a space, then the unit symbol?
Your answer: 2750 rpm
